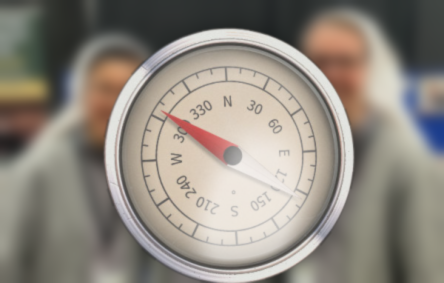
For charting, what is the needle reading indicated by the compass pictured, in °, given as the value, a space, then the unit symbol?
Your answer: 305 °
